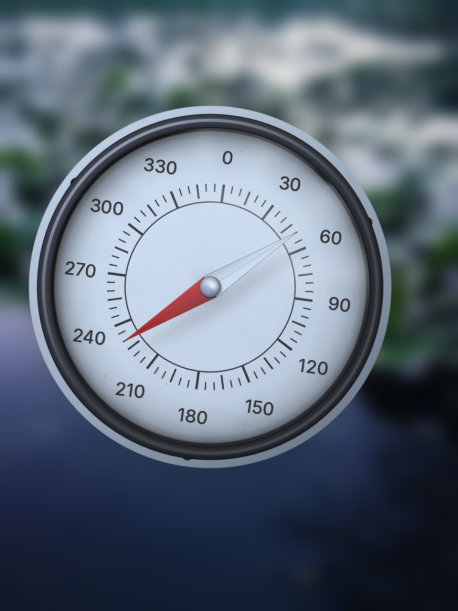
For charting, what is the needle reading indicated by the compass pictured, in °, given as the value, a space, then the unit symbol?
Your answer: 230 °
